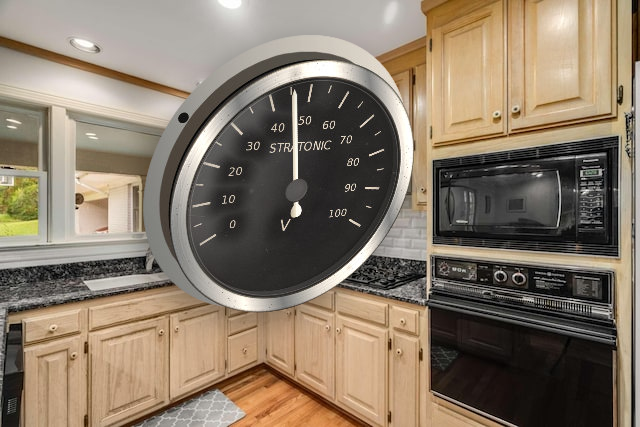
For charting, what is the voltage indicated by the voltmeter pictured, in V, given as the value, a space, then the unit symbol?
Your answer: 45 V
